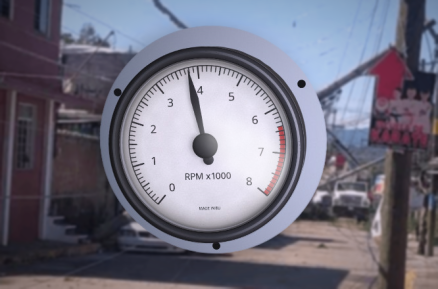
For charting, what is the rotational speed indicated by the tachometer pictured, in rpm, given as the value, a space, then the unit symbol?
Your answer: 3800 rpm
